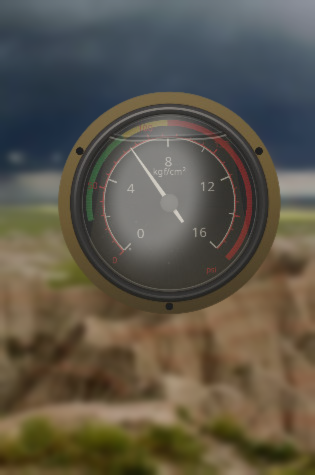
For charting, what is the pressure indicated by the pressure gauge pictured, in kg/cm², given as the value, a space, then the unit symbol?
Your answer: 6 kg/cm²
